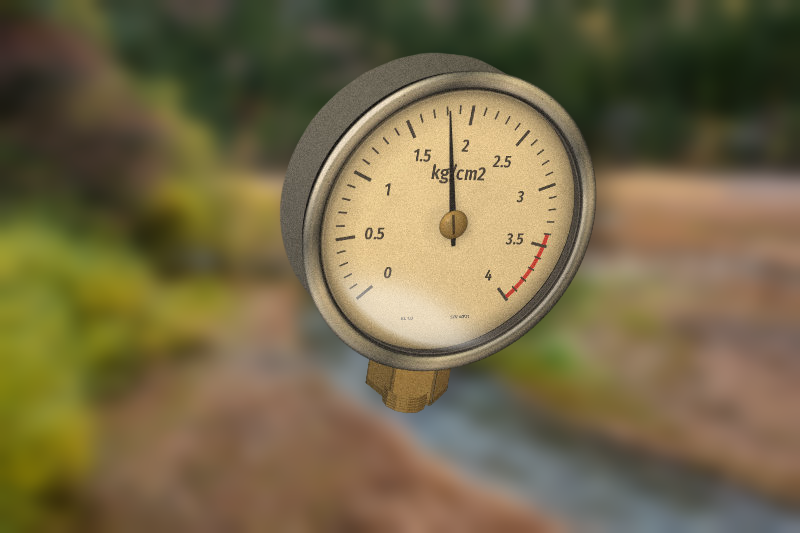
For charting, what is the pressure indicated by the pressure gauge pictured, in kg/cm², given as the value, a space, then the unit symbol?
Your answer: 1.8 kg/cm²
